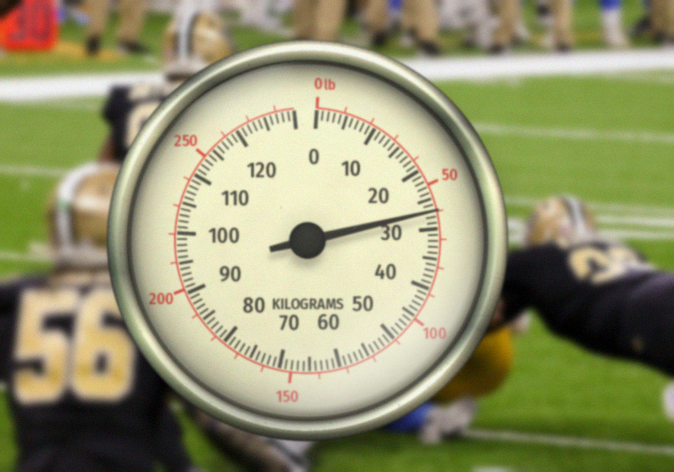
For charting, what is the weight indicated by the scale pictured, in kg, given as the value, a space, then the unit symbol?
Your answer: 27 kg
